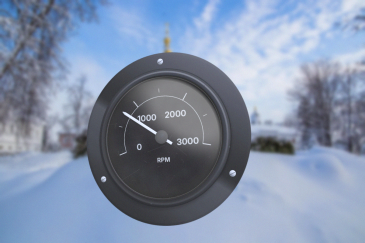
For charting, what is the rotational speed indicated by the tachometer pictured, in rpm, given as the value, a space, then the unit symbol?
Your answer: 750 rpm
